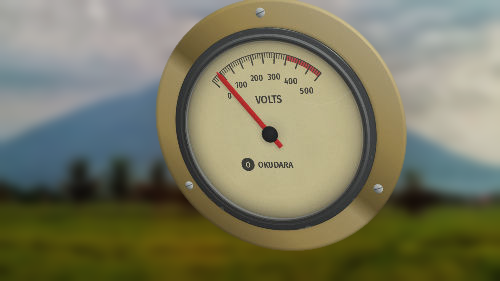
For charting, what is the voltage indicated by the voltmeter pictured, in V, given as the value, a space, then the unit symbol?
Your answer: 50 V
